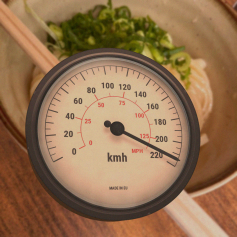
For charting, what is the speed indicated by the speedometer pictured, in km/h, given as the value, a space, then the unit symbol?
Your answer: 215 km/h
